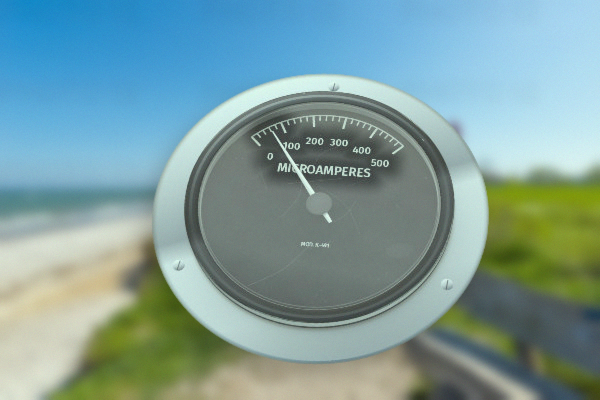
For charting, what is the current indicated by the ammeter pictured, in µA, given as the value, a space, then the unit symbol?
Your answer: 60 µA
